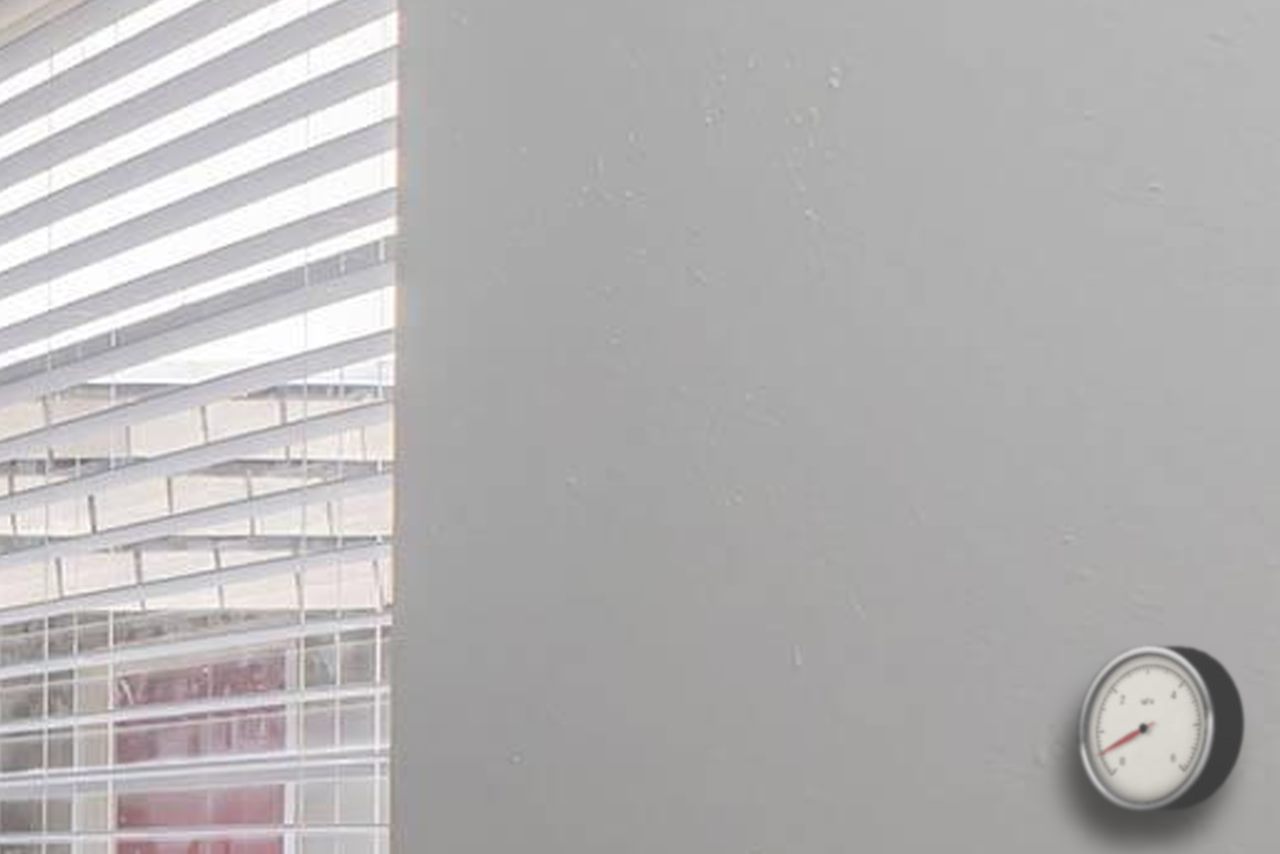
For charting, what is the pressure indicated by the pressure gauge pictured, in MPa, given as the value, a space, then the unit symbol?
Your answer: 0.5 MPa
